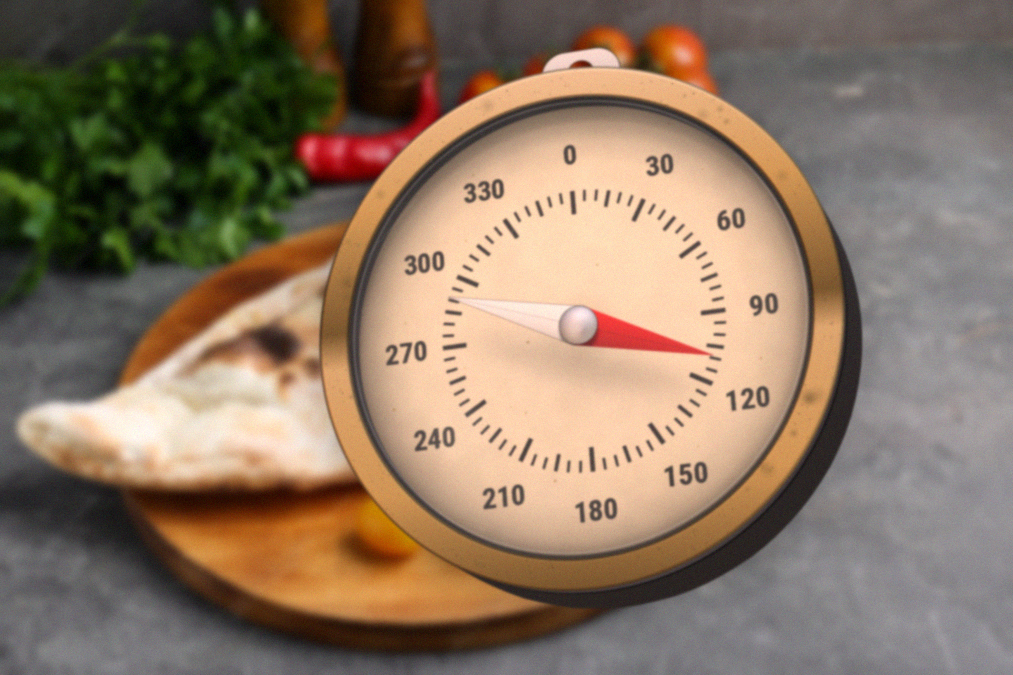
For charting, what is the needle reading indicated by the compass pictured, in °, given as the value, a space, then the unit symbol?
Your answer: 110 °
